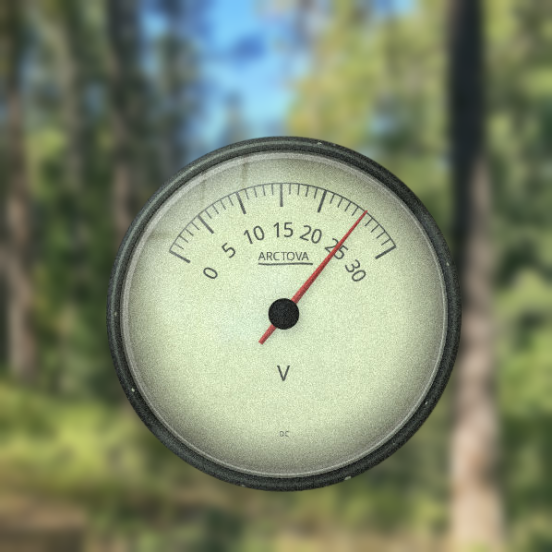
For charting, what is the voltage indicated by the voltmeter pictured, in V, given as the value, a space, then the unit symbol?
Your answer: 25 V
